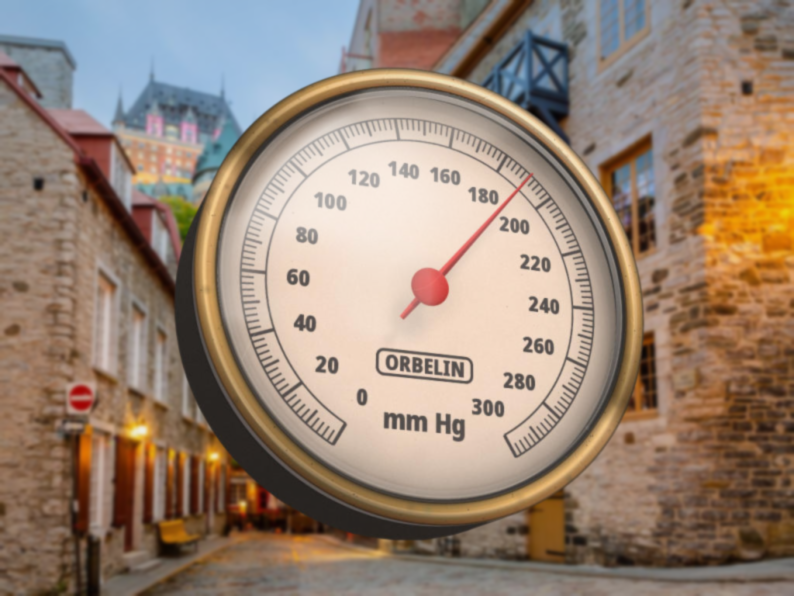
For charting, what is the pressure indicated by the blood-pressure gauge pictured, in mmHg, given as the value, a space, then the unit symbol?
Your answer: 190 mmHg
